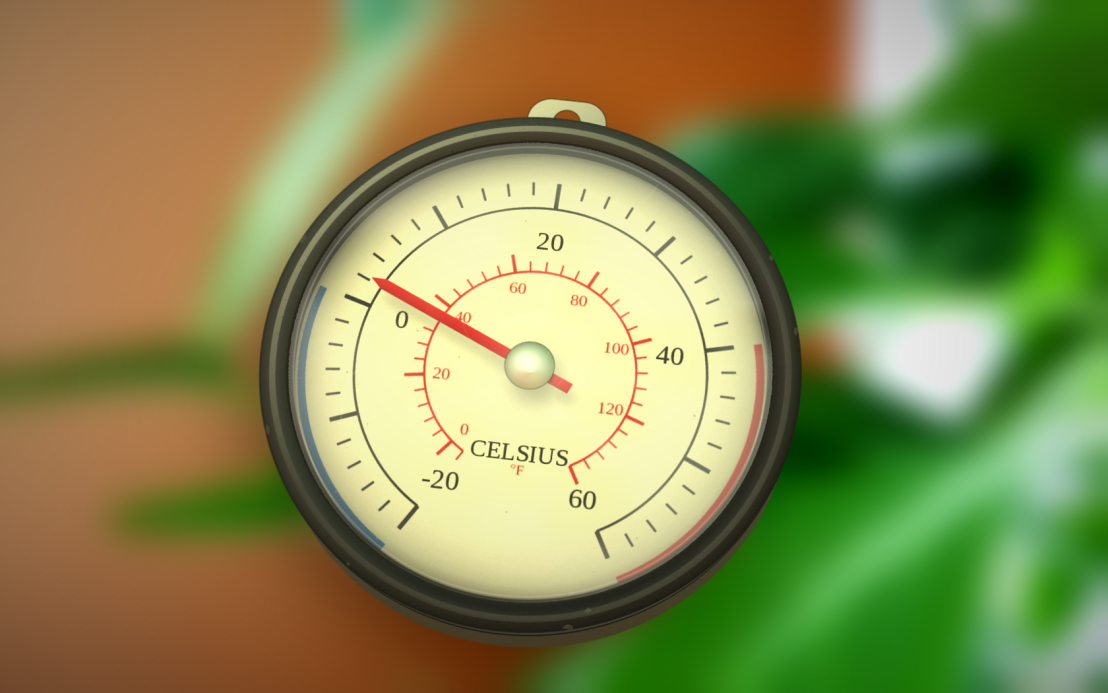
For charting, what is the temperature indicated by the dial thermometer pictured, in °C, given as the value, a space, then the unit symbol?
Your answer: 2 °C
